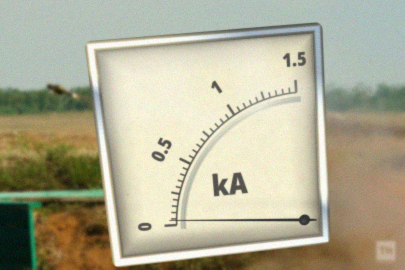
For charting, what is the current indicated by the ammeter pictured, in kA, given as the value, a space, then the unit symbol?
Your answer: 0.05 kA
